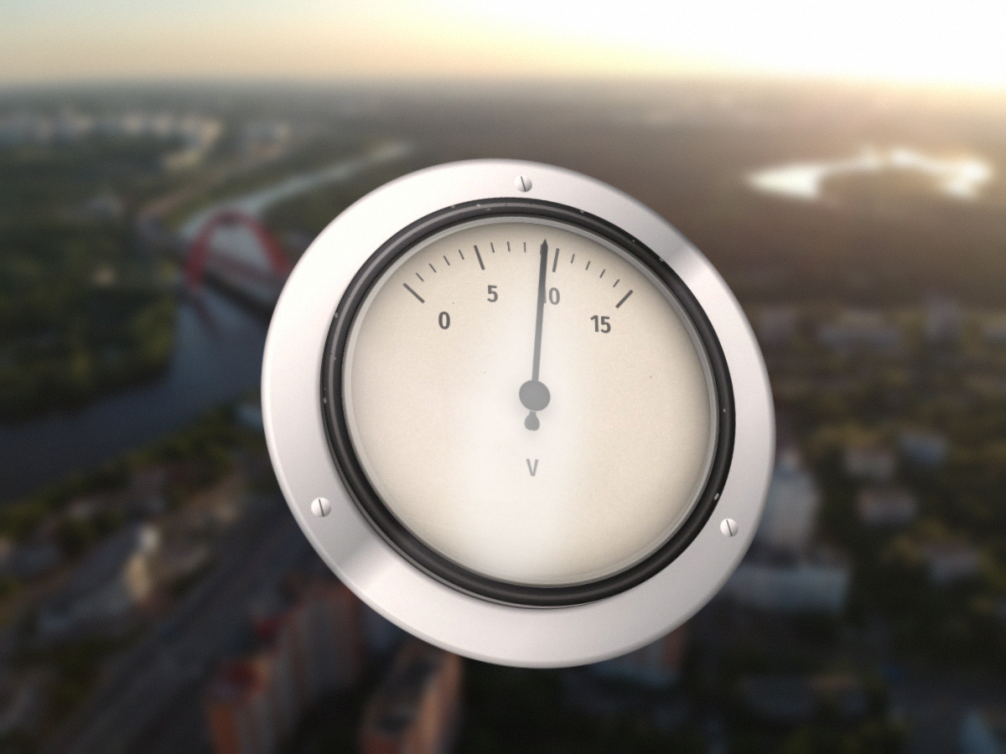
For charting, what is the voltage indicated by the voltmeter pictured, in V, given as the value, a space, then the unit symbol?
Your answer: 9 V
